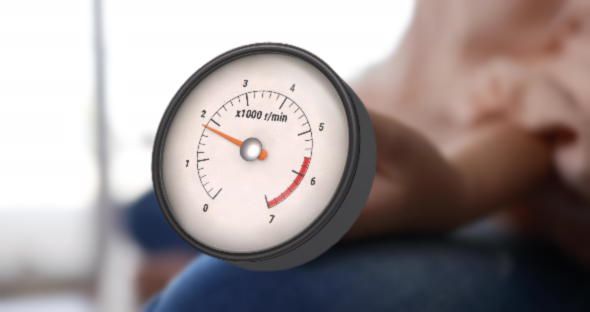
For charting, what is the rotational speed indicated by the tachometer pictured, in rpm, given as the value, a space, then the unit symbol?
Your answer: 1800 rpm
